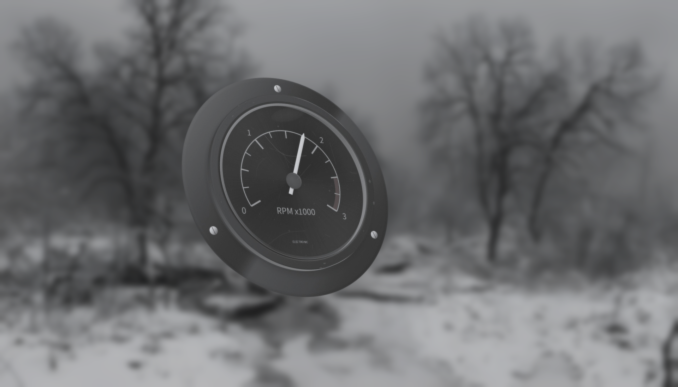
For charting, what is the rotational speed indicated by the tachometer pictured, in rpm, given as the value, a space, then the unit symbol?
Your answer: 1750 rpm
